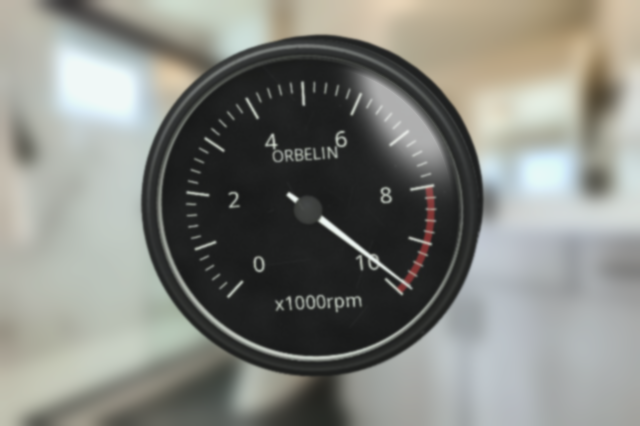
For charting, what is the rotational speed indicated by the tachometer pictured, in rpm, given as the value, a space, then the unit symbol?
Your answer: 9800 rpm
